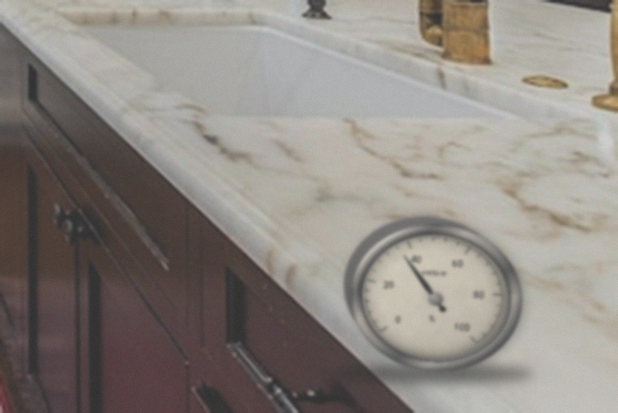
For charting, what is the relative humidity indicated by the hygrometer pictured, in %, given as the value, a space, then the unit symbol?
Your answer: 36 %
